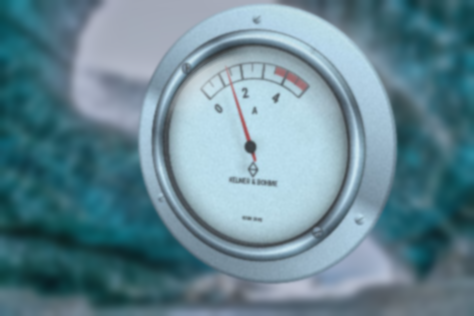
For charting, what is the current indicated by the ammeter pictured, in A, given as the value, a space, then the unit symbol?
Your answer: 1.5 A
